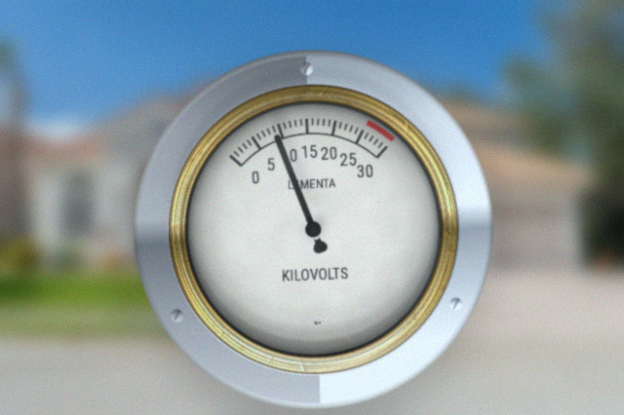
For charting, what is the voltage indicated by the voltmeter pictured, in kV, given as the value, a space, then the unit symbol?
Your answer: 9 kV
